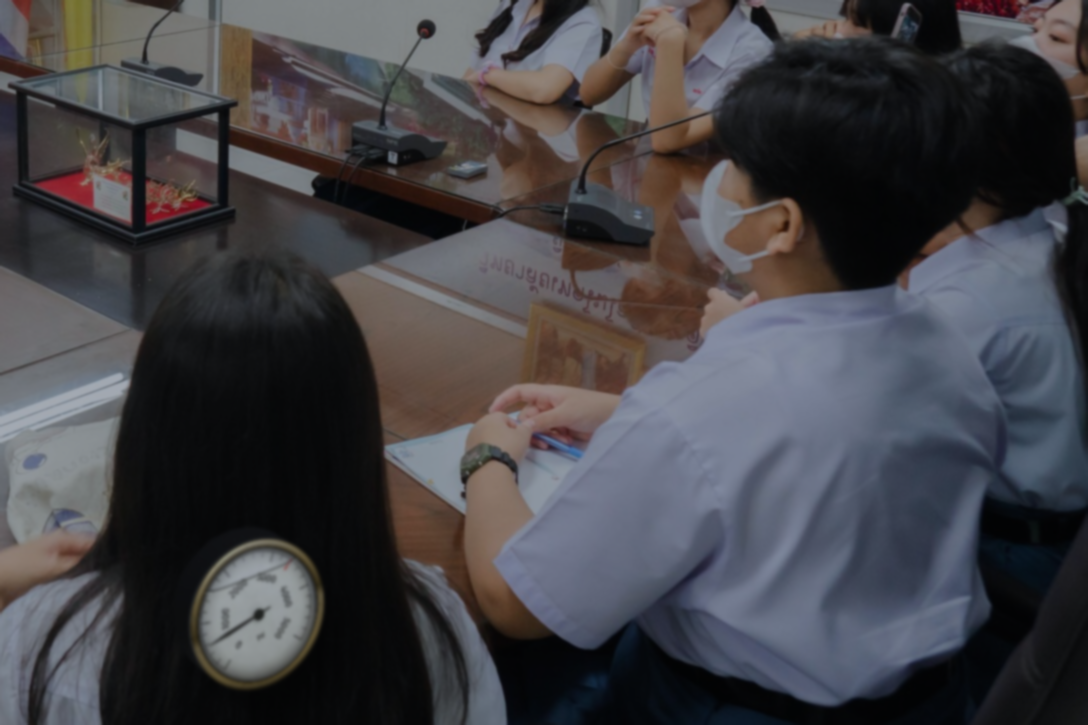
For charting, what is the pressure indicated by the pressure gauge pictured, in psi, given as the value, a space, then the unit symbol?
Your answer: 600 psi
